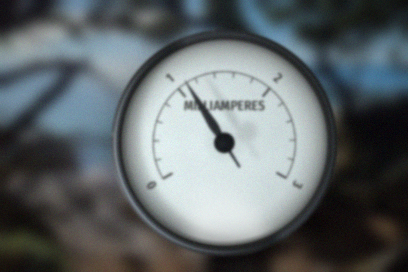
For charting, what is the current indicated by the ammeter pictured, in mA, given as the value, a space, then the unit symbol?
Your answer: 1.1 mA
